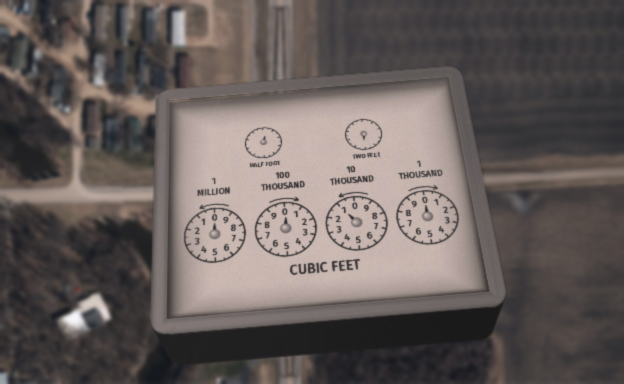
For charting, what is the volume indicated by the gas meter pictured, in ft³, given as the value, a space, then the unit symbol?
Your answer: 1000 ft³
